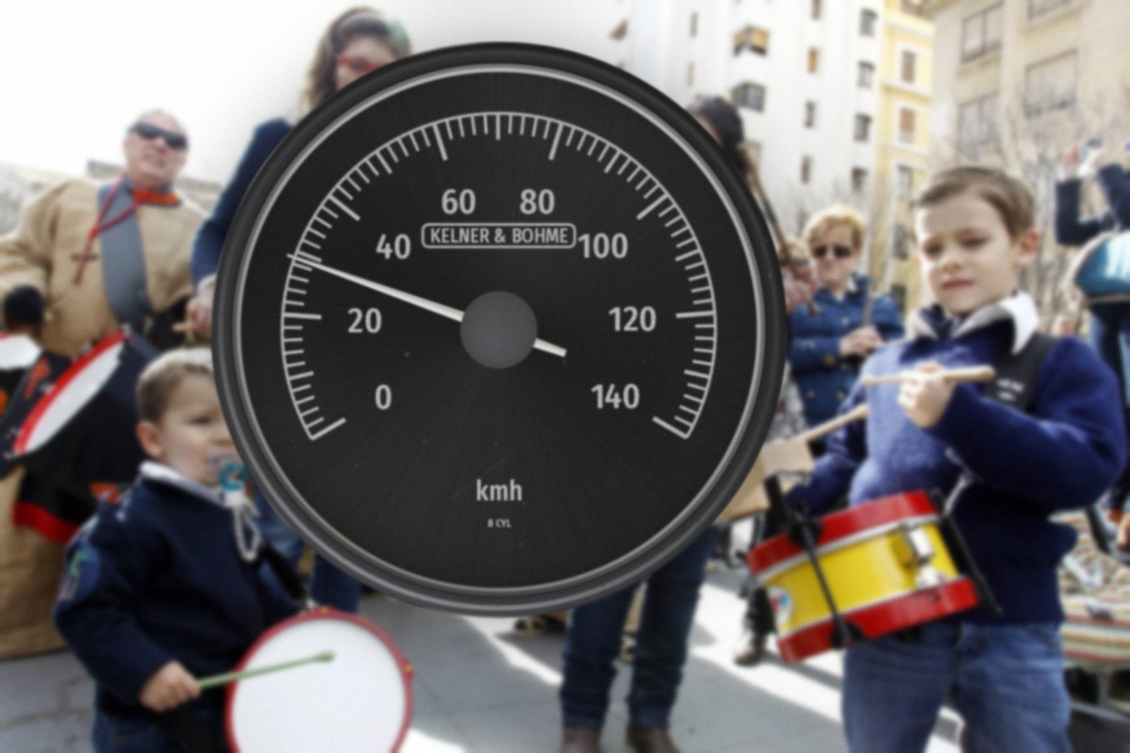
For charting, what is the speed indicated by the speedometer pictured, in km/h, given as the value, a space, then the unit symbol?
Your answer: 29 km/h
